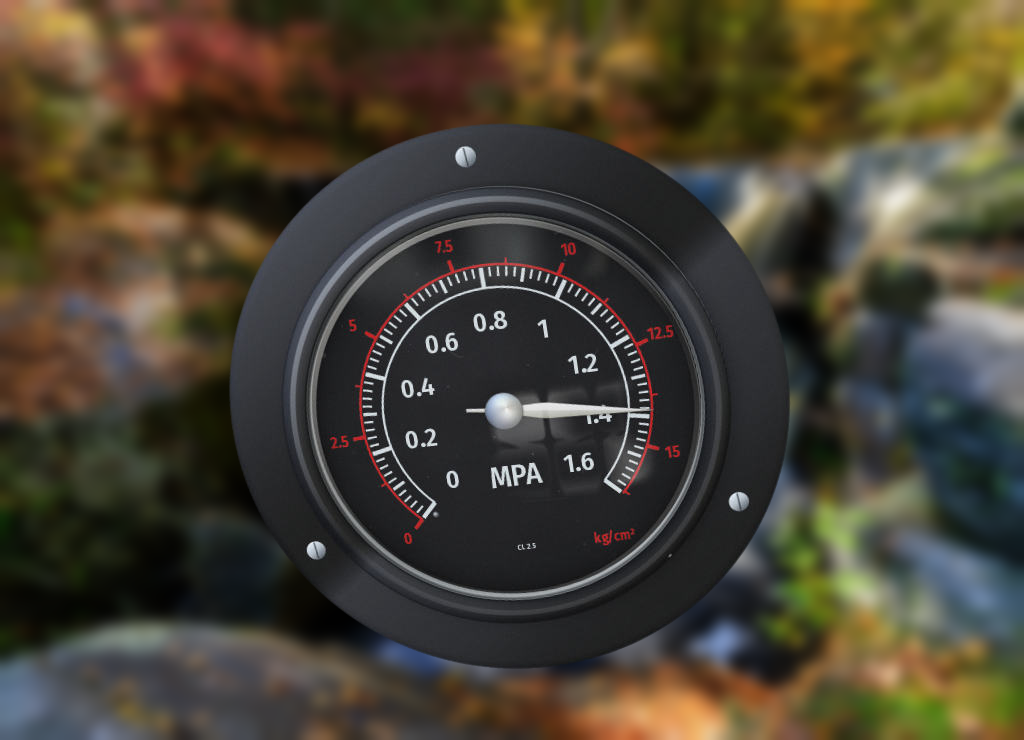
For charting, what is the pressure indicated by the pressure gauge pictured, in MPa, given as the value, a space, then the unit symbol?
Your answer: 1.38 MPa
